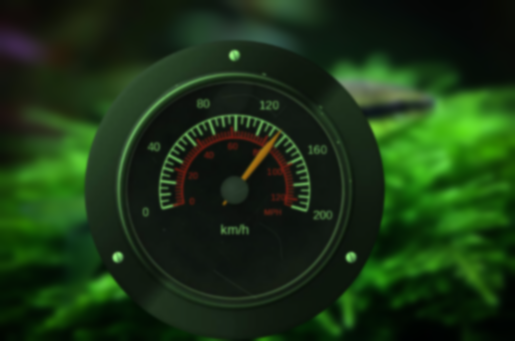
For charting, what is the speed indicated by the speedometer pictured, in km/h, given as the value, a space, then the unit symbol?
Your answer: 135 km/h
